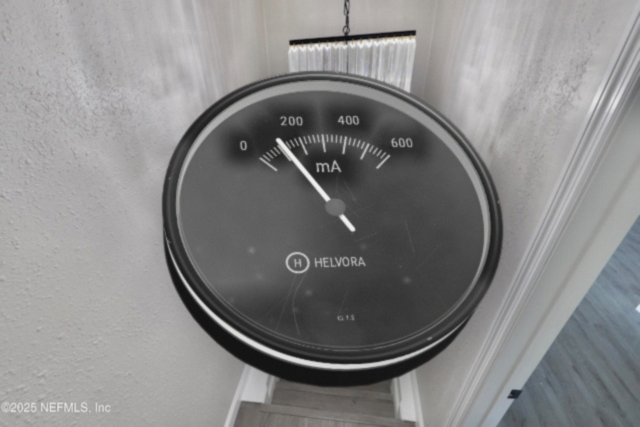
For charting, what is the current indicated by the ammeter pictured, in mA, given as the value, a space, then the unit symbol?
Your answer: 100 mA
